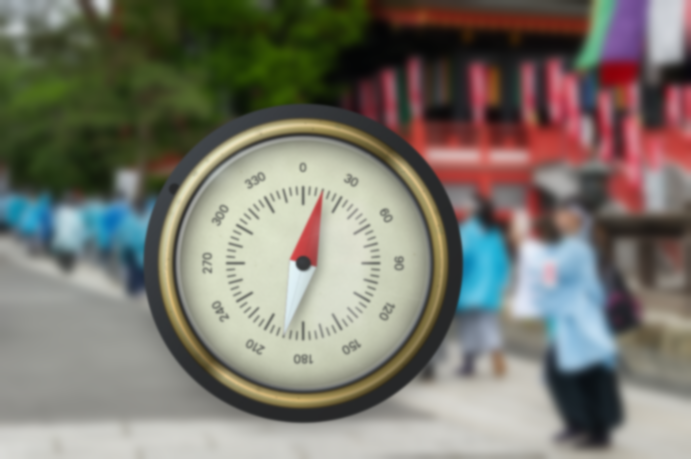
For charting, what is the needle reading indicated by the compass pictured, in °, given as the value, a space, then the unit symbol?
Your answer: 15 °
